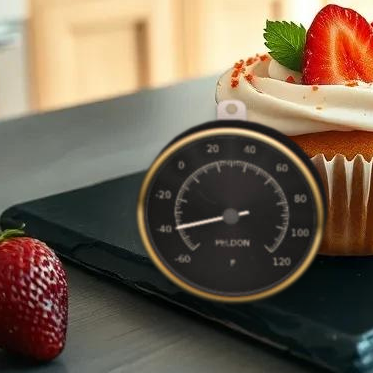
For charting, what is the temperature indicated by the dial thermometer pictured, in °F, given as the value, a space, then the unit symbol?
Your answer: -40 °F
